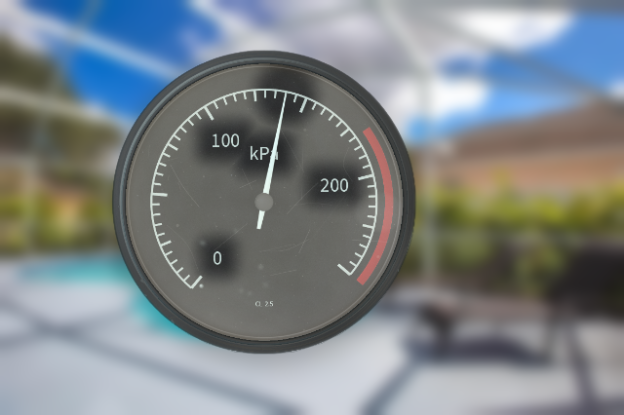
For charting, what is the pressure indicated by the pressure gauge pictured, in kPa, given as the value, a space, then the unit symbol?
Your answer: 140 kPa
